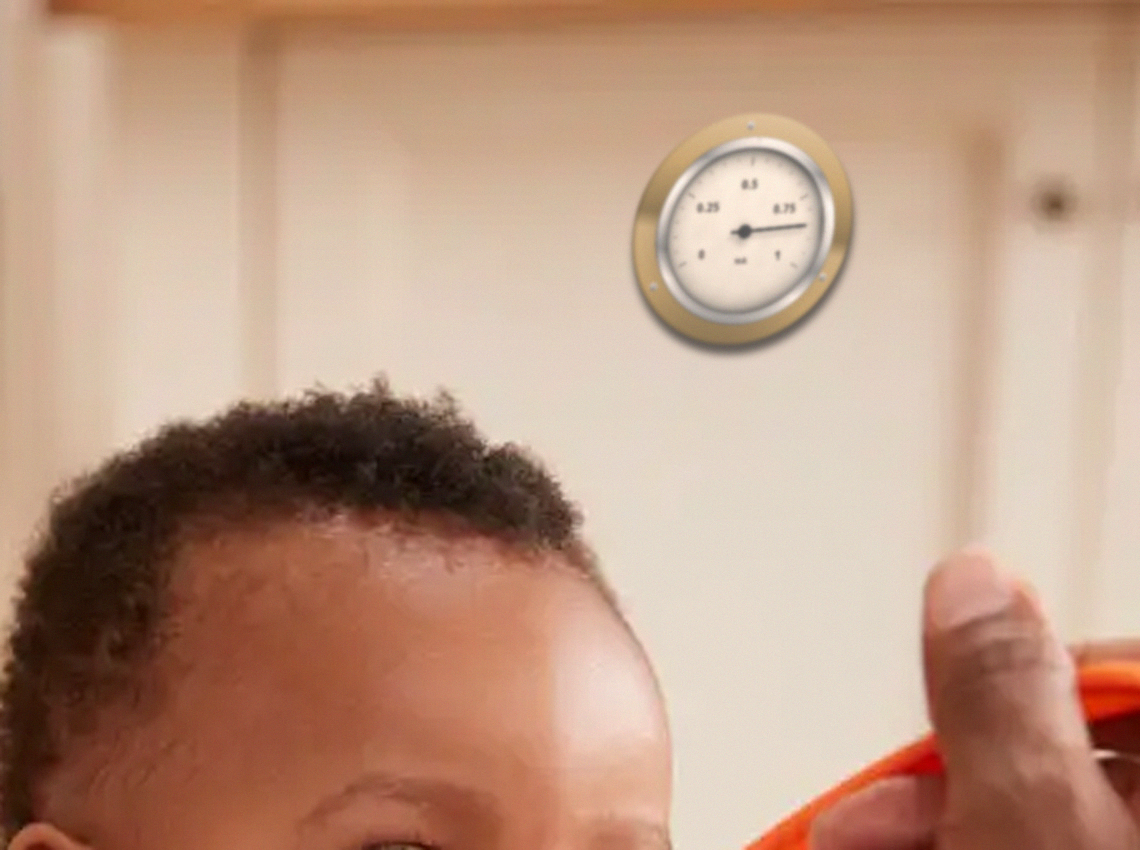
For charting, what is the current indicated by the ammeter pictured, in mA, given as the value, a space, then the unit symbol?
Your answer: 0.85 mA
